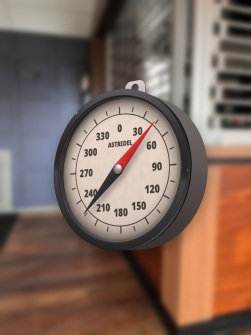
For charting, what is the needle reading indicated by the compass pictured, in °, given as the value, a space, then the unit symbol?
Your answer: 45 °
